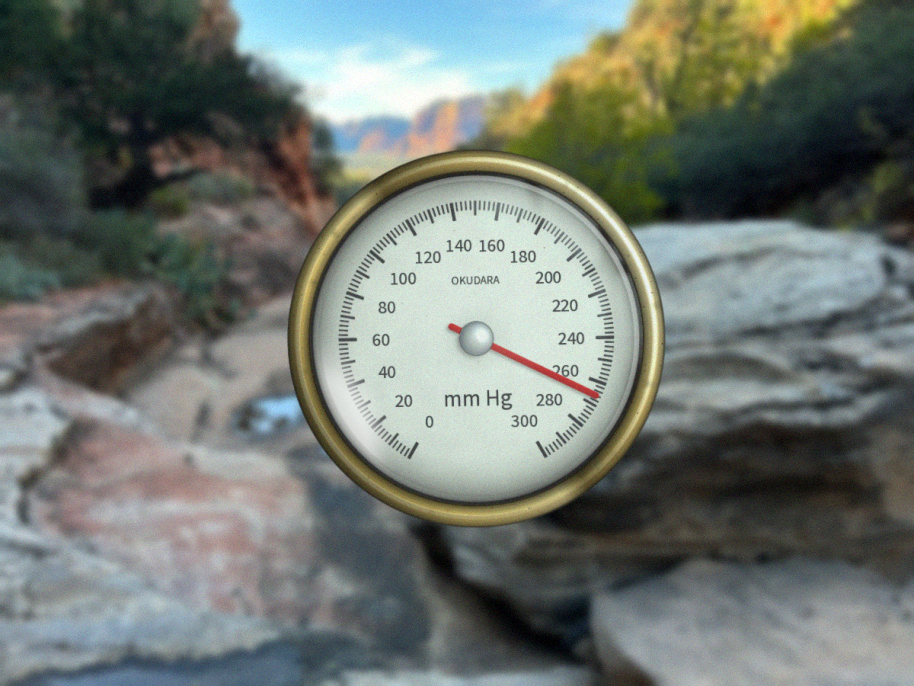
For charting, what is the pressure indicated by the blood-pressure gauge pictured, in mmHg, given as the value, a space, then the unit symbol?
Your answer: 266 mmHg
